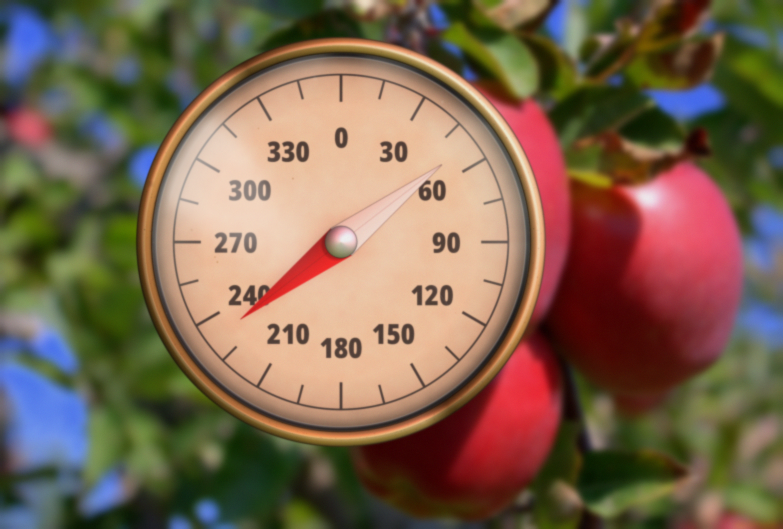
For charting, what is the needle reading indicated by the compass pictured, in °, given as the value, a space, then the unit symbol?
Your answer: 232.5 °
